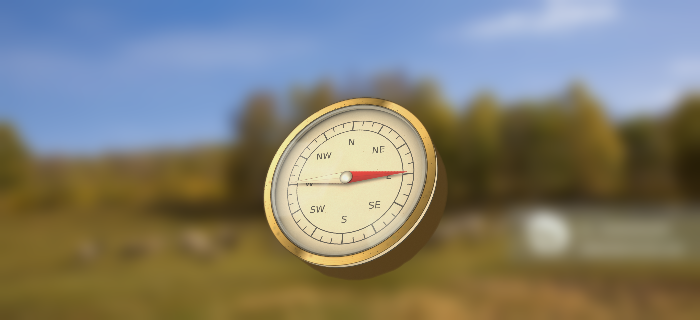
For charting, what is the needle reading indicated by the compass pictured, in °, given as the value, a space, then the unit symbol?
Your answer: 90 °
